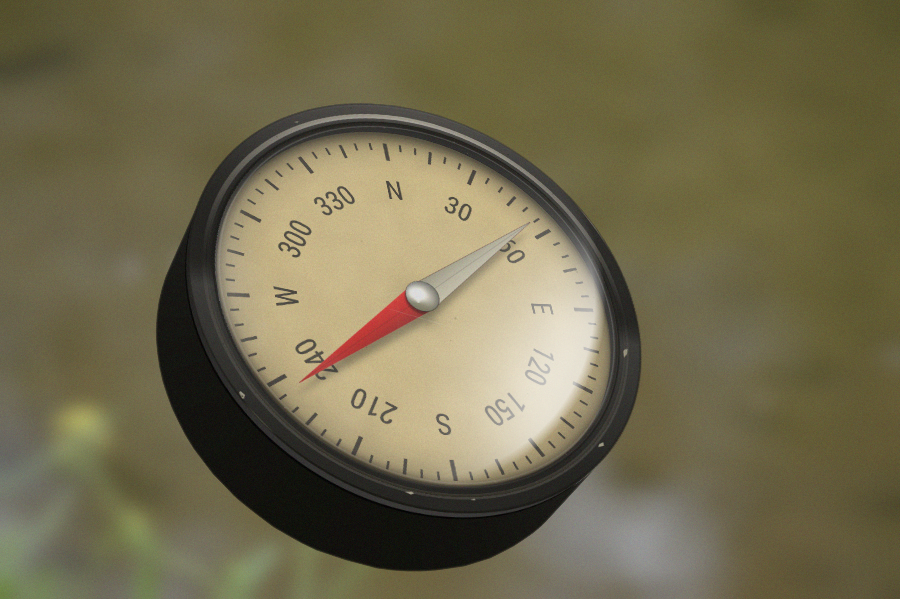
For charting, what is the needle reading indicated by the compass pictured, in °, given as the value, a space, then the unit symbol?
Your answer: 235 °
